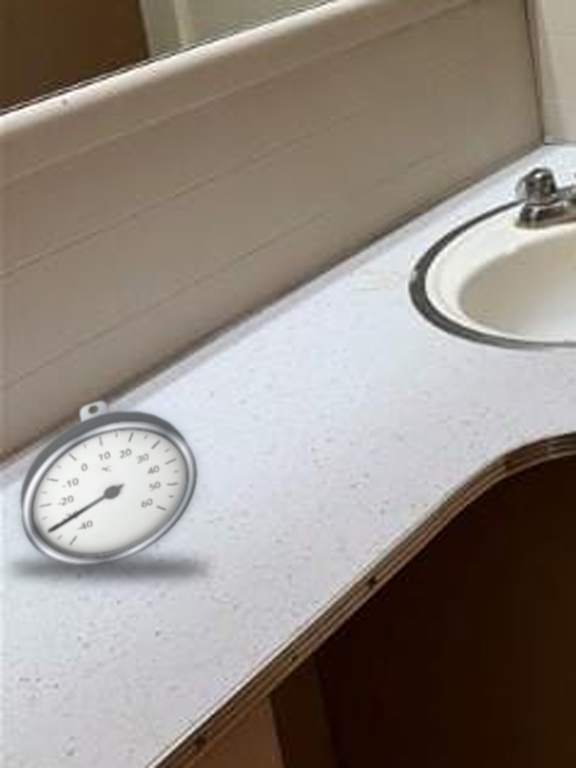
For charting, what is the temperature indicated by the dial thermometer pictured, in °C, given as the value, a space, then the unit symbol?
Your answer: -30 °C
